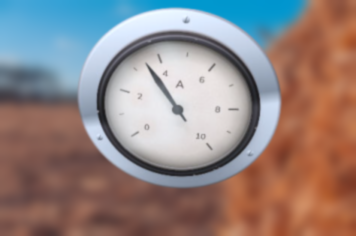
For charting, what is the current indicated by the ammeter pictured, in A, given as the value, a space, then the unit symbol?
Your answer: 3.5 A
